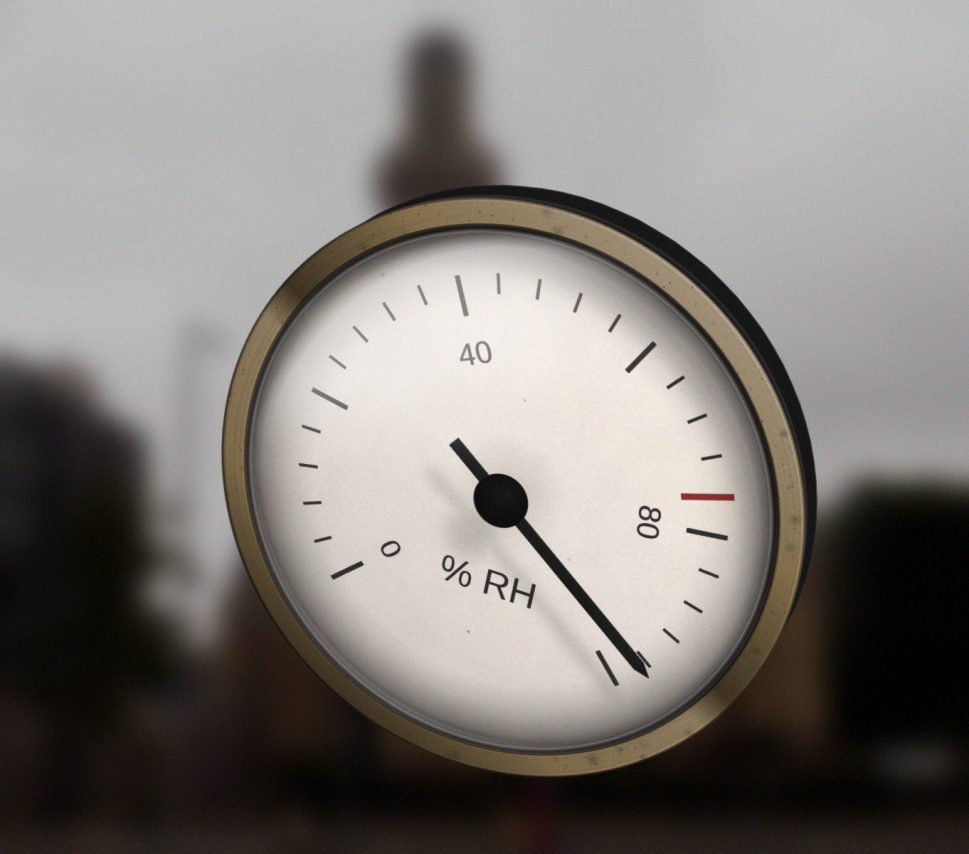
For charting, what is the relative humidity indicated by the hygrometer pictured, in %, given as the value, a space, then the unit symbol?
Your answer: 96 %
